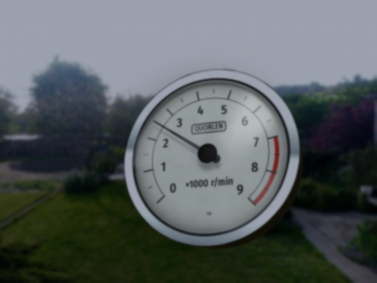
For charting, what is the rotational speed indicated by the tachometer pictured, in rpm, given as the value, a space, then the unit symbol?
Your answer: 2500 rpm
